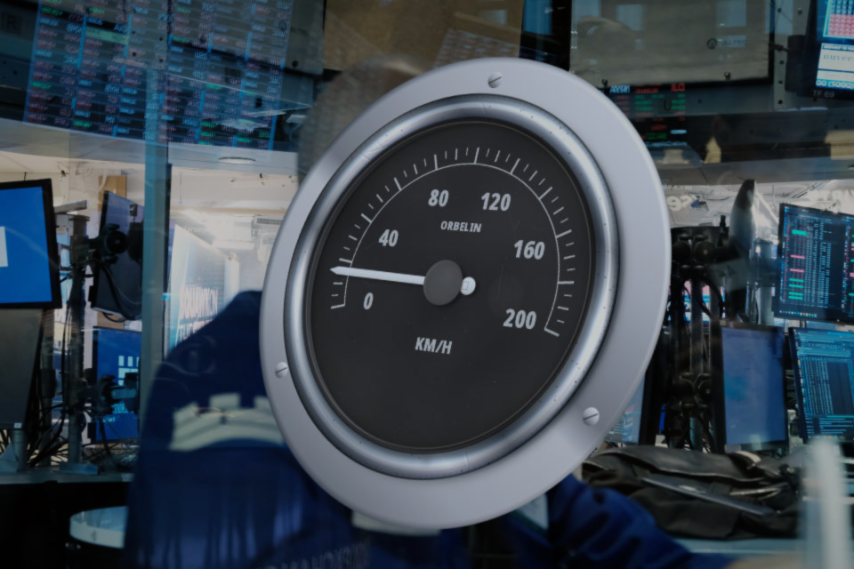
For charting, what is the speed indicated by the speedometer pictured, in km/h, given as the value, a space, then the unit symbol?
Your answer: 15 km/h
